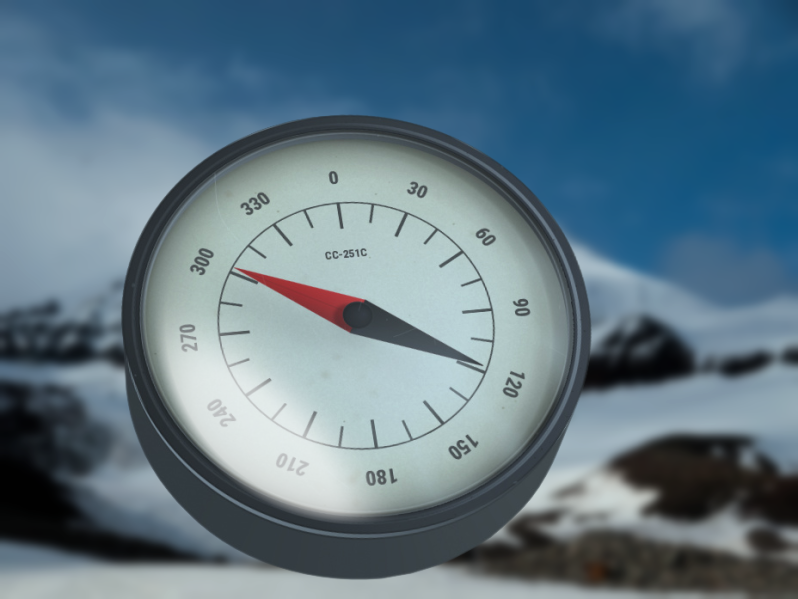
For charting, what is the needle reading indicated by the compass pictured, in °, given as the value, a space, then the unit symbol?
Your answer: 300 °
